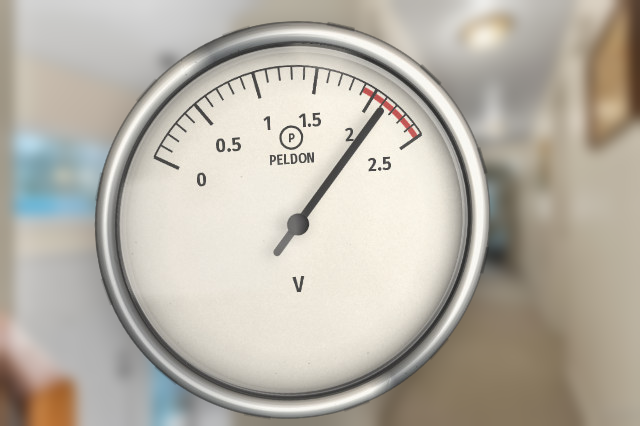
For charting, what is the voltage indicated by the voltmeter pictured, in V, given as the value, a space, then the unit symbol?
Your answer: 2.1 V
